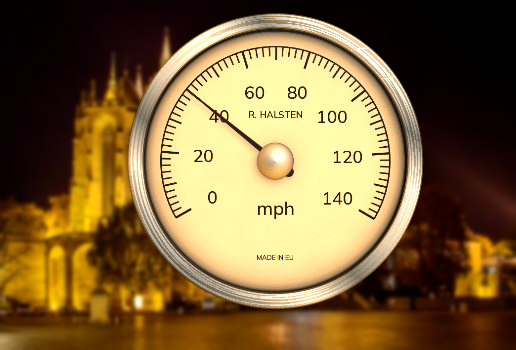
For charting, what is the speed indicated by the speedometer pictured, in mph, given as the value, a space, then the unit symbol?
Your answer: 40 mph
